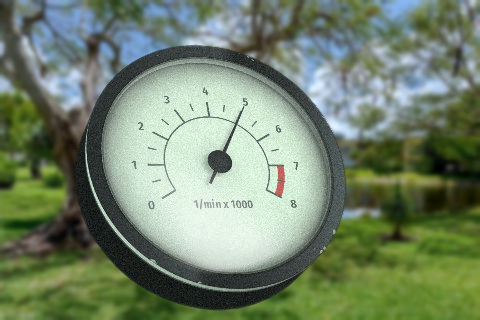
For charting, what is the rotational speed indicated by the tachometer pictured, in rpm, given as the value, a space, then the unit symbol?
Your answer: 5000 rpm
